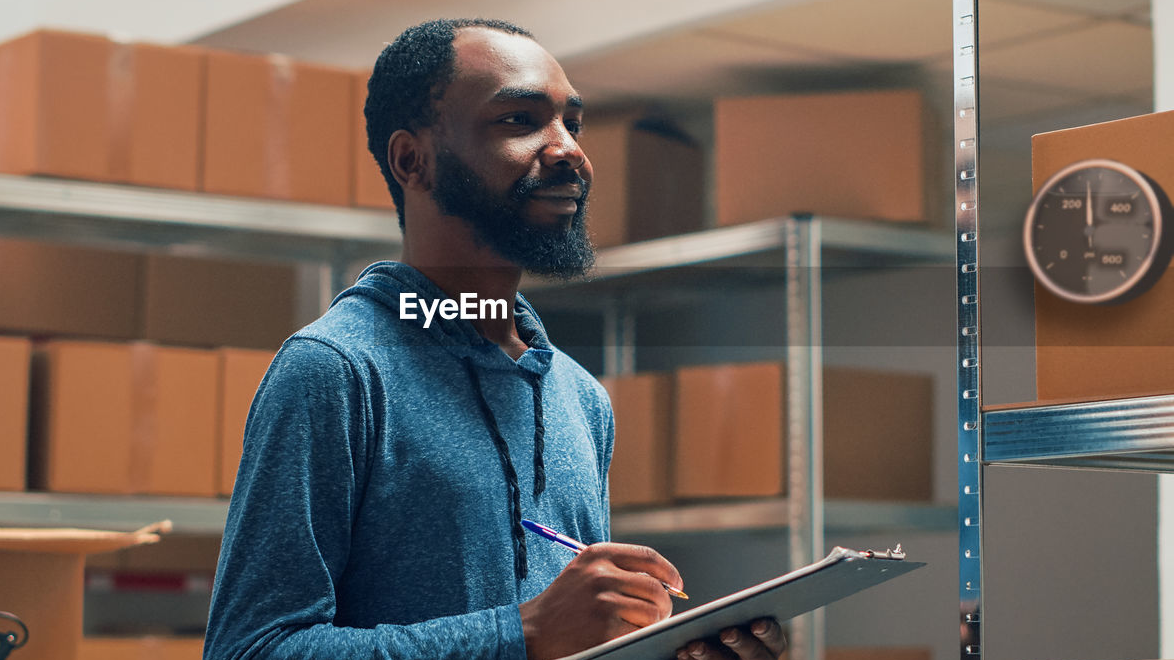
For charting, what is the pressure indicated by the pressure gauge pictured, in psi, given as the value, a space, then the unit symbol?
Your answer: 275 psi
